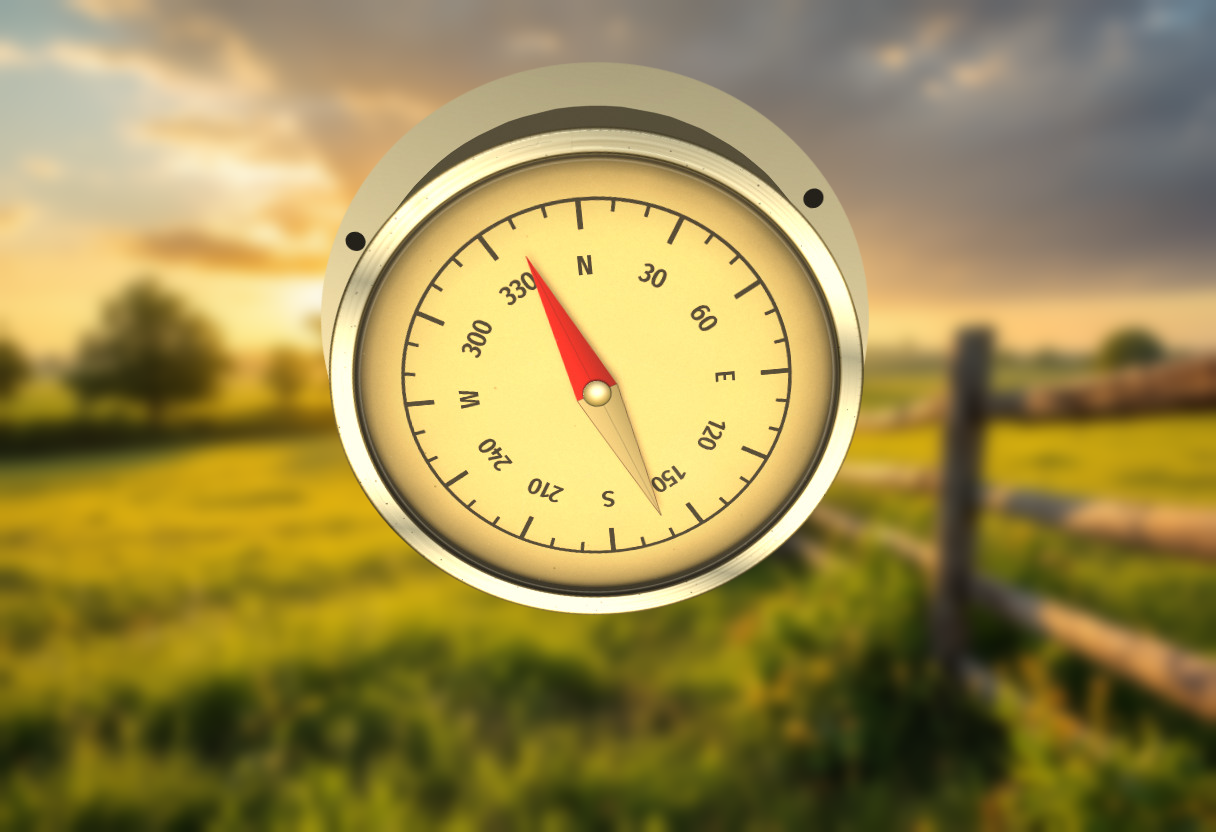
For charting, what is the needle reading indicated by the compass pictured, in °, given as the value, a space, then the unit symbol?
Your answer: 340 °
